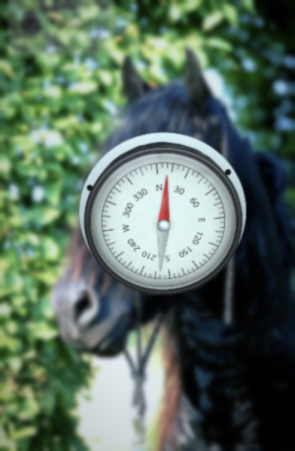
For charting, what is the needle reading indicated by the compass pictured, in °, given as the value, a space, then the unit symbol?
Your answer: 10 °
